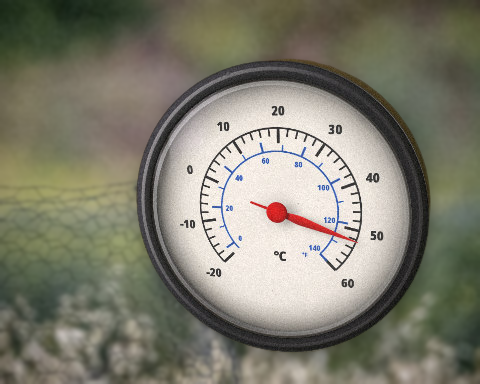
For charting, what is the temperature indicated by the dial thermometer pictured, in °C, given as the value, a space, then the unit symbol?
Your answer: 52 °C
